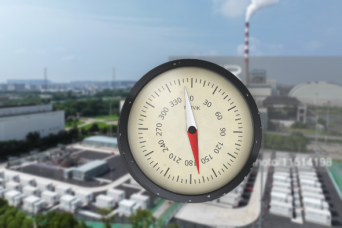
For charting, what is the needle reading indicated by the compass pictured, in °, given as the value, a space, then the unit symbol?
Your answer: 170 °
